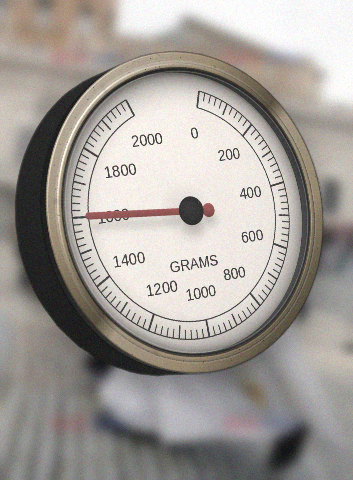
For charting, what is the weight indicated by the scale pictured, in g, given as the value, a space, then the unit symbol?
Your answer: 1600 g
